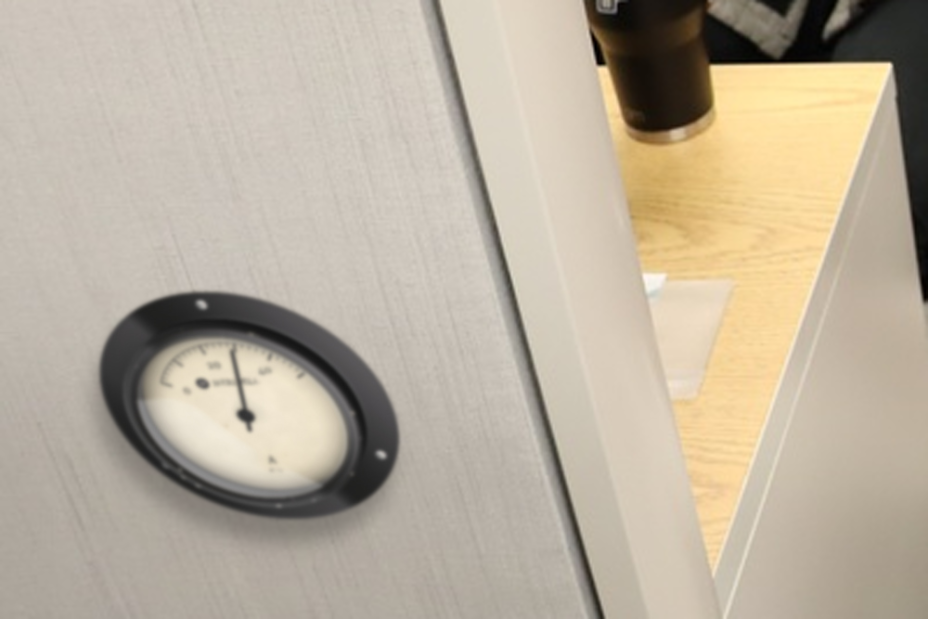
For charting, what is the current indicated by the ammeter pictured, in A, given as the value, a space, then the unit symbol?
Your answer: 30 A
